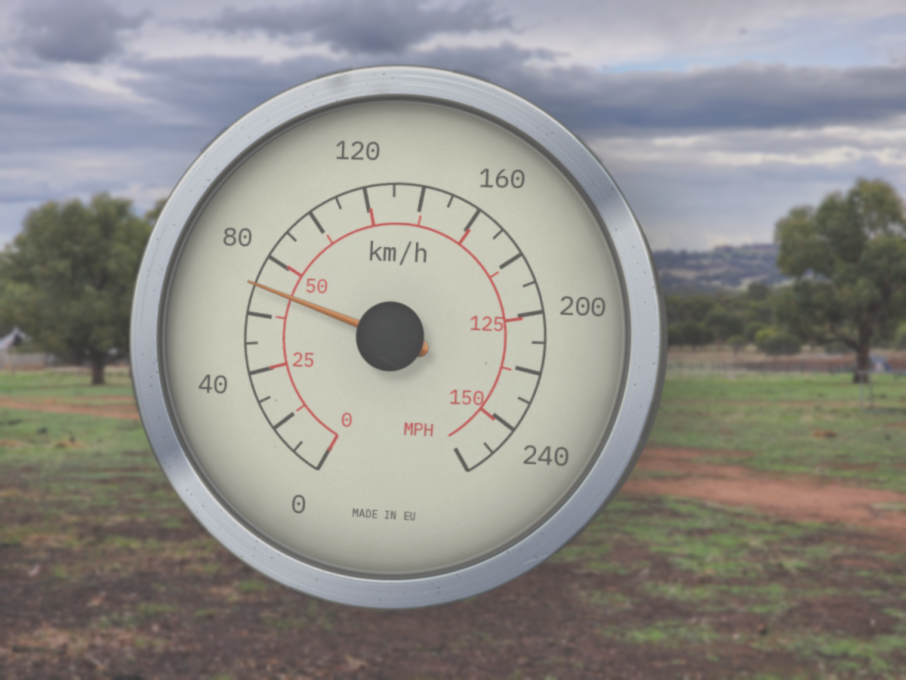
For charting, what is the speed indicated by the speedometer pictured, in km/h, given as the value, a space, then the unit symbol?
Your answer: 70 km/h
